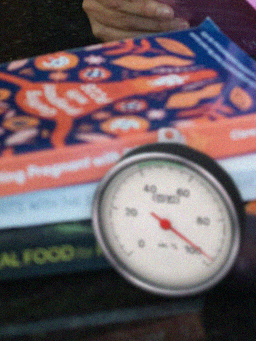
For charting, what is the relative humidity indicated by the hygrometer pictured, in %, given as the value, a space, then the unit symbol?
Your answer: 96 %
